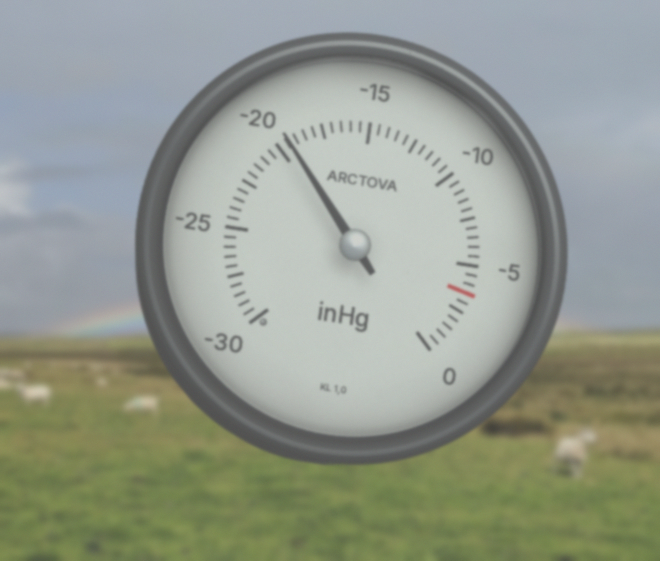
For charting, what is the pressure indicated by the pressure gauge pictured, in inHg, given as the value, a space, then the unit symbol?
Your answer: -19.5 inHg
